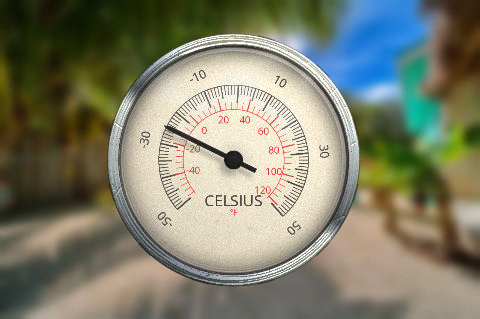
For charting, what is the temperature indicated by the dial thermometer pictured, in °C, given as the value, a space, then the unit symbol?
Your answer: -25 °C
